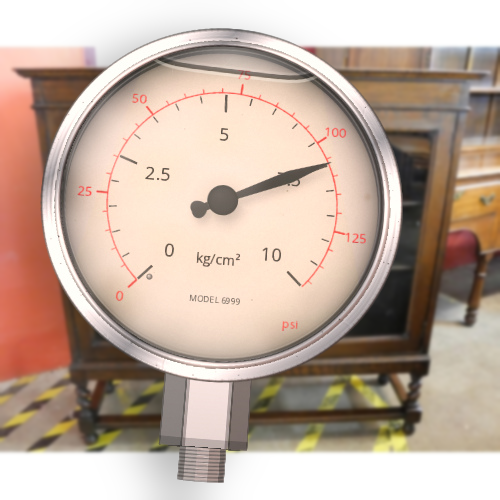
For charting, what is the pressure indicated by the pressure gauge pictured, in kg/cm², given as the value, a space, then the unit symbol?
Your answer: 7.5 kg/cm²
